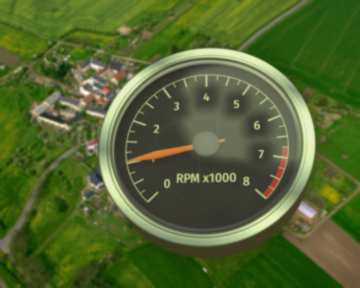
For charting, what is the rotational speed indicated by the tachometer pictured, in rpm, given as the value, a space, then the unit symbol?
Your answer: 1000 rpm
